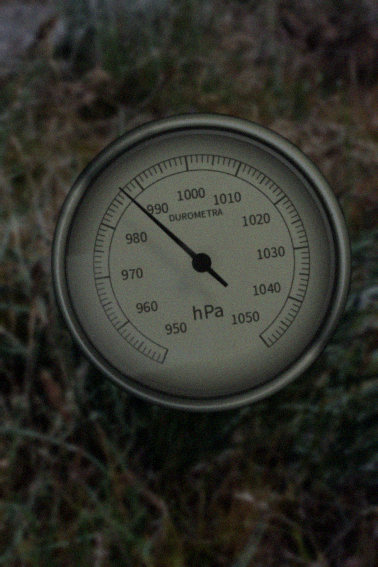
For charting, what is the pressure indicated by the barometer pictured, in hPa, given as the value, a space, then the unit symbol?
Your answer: 987 hPa
